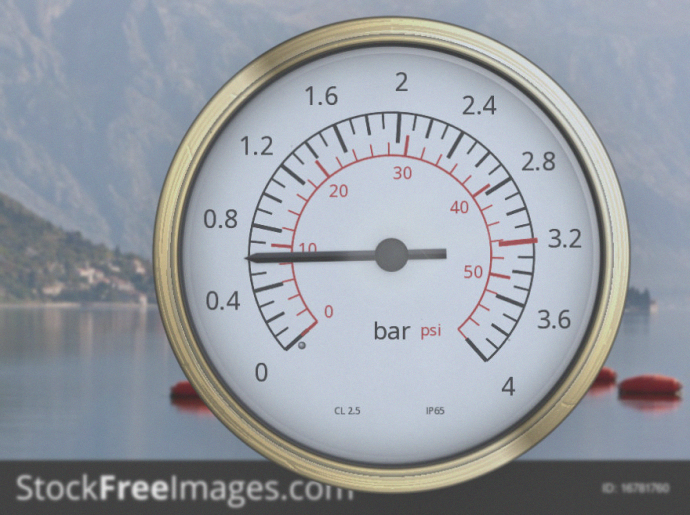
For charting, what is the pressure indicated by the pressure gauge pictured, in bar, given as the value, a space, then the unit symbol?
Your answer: 0.6 bar
